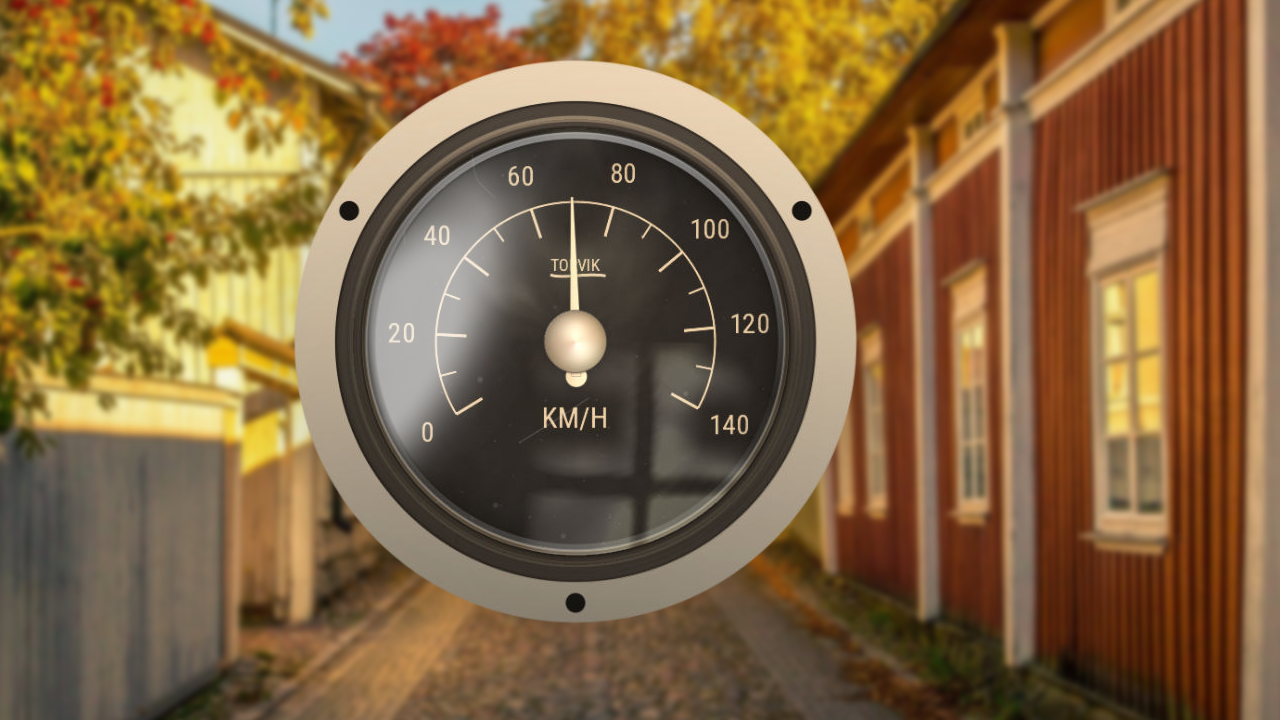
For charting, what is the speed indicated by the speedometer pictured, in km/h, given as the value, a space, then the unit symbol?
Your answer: 70 km/h
